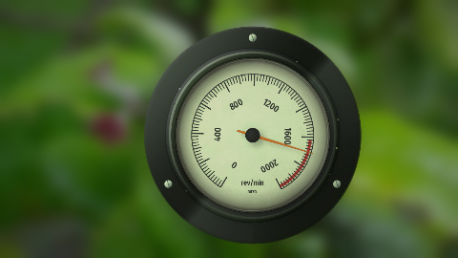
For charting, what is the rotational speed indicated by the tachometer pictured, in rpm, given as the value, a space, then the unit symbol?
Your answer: 1700 rpm
